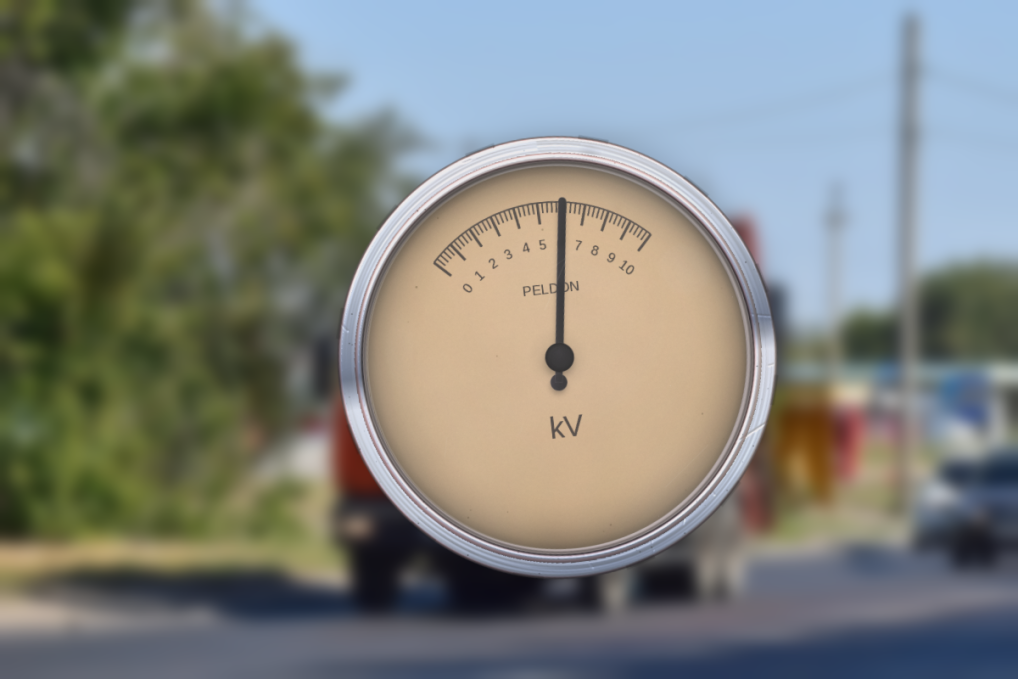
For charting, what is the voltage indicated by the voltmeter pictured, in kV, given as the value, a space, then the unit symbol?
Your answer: 6 kV
